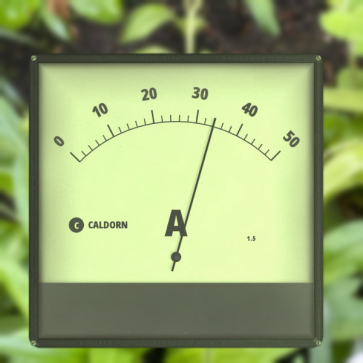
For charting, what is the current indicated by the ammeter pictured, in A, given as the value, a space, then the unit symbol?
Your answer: 34 A
